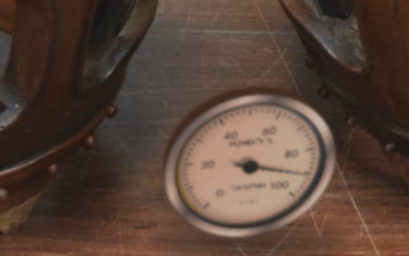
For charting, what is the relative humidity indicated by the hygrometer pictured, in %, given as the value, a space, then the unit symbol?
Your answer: 90 %
